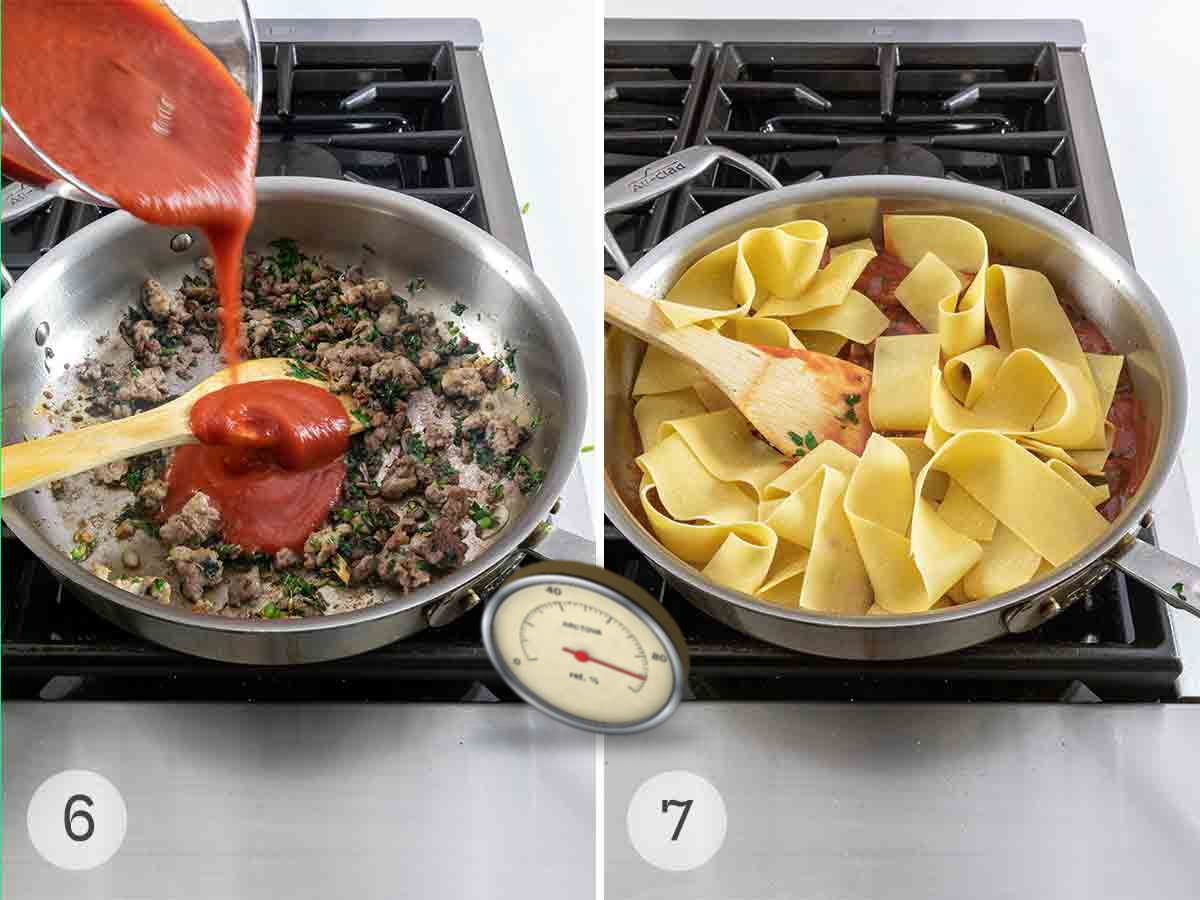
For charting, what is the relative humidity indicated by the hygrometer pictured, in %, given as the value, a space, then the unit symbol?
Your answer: 90 %
